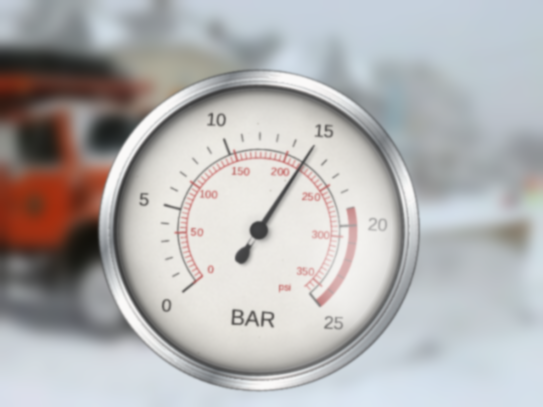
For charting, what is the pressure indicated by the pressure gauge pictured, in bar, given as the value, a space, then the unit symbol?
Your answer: 15 bar
